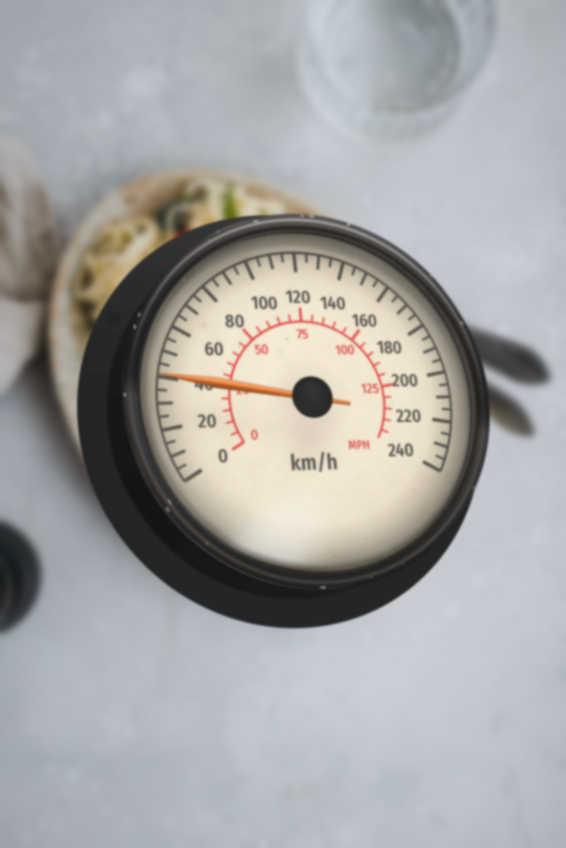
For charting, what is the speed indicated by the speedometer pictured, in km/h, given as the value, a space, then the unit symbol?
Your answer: 40 km/h
